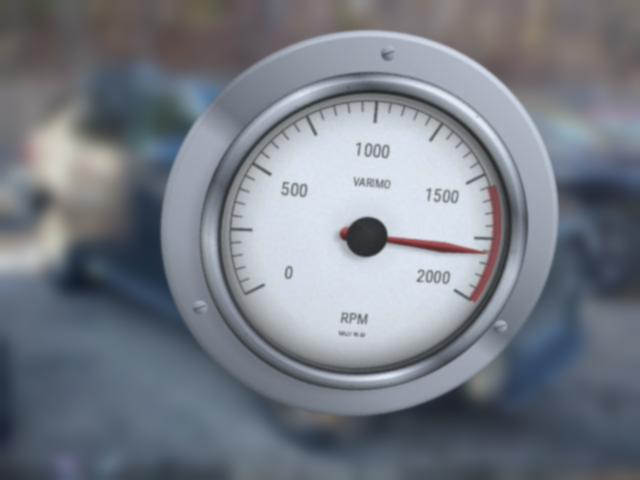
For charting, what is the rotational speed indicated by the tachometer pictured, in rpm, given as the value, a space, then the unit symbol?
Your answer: 1800 rpm
